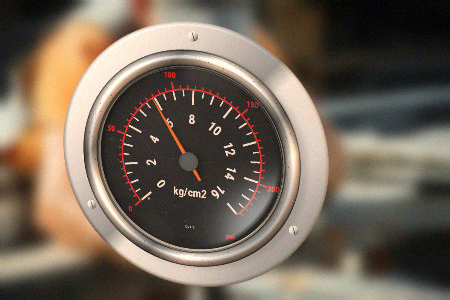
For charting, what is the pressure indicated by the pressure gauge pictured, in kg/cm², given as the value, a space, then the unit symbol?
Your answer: 6 kg/cm²
